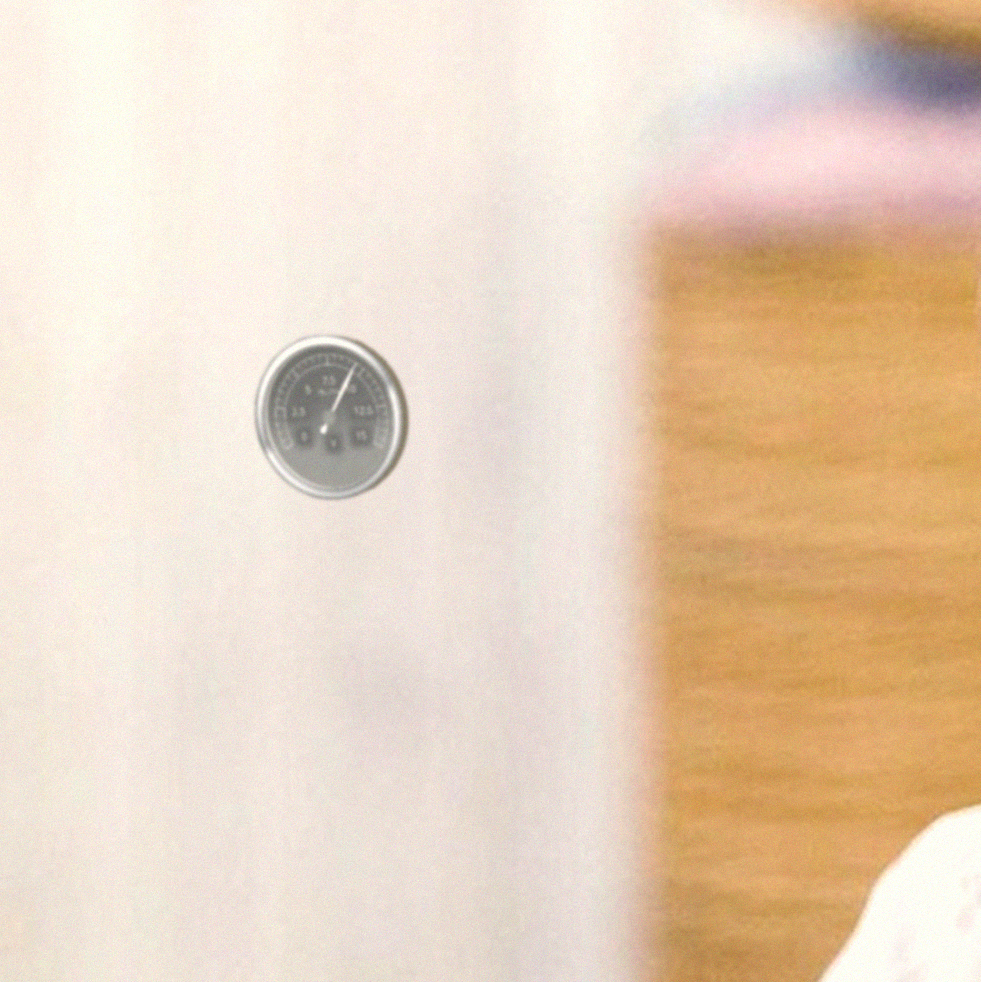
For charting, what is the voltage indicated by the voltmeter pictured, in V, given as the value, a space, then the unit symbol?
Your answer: 9.5 V
